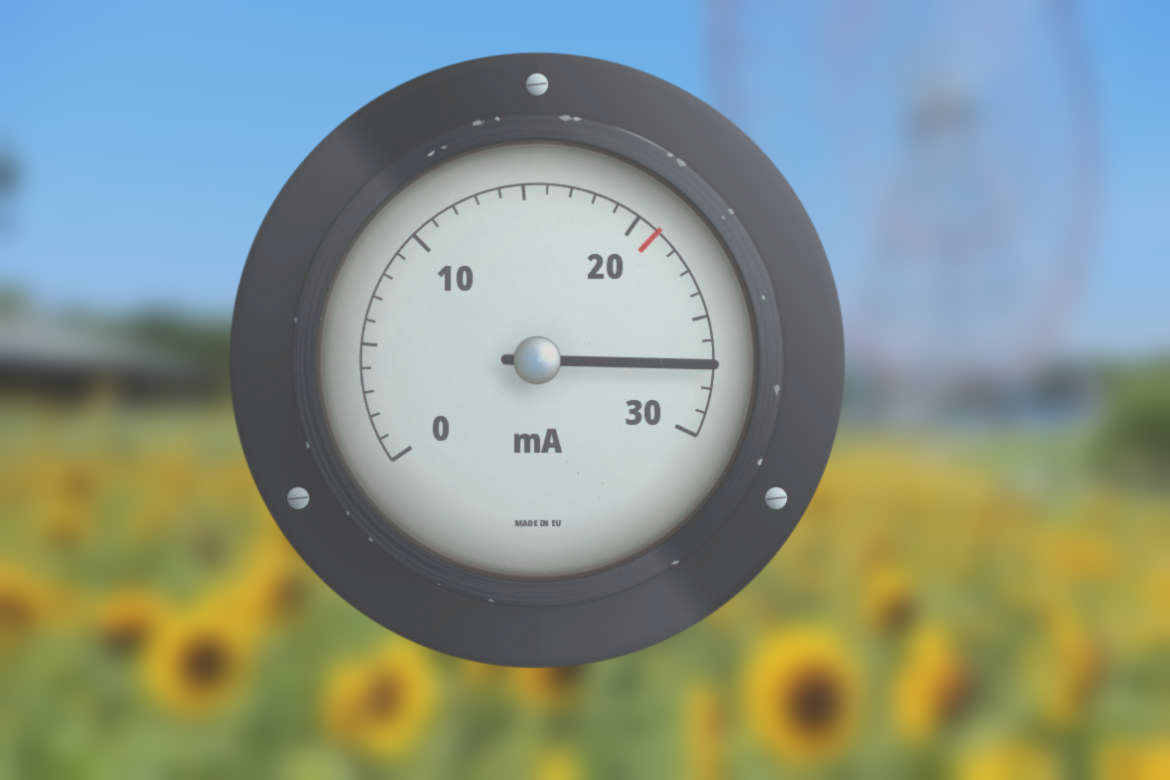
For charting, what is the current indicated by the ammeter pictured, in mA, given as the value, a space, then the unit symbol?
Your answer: 27 mA
